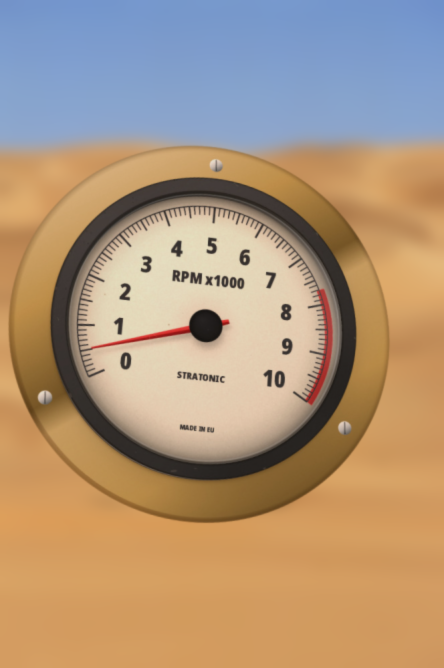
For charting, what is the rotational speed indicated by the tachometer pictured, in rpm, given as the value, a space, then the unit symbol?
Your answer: 500 rpm
